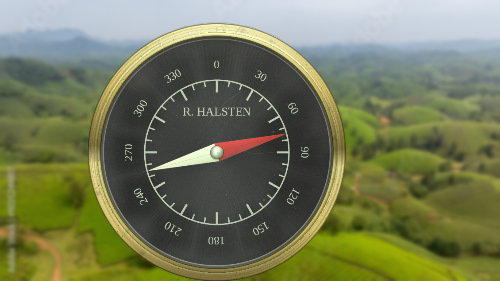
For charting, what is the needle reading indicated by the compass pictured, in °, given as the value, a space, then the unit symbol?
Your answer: 75 °
